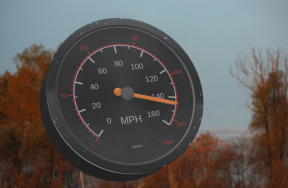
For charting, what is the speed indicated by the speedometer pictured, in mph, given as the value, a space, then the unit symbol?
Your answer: 145 mph
